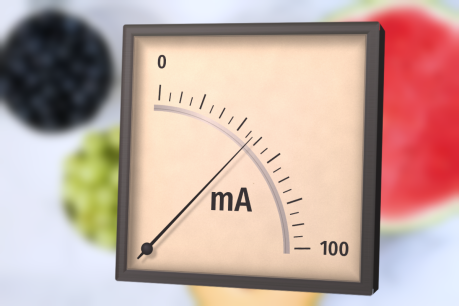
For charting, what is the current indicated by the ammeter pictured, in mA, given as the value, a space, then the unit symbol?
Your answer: 47.5 mA
